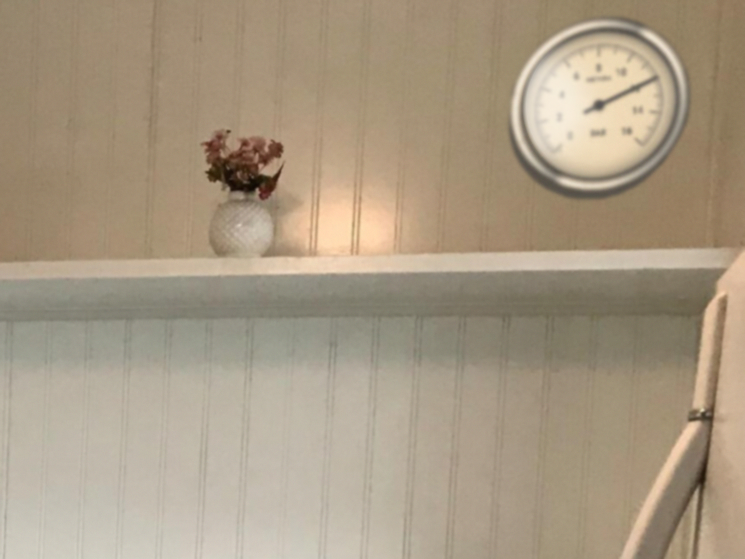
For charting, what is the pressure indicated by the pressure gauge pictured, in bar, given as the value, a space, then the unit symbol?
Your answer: 12 bar
